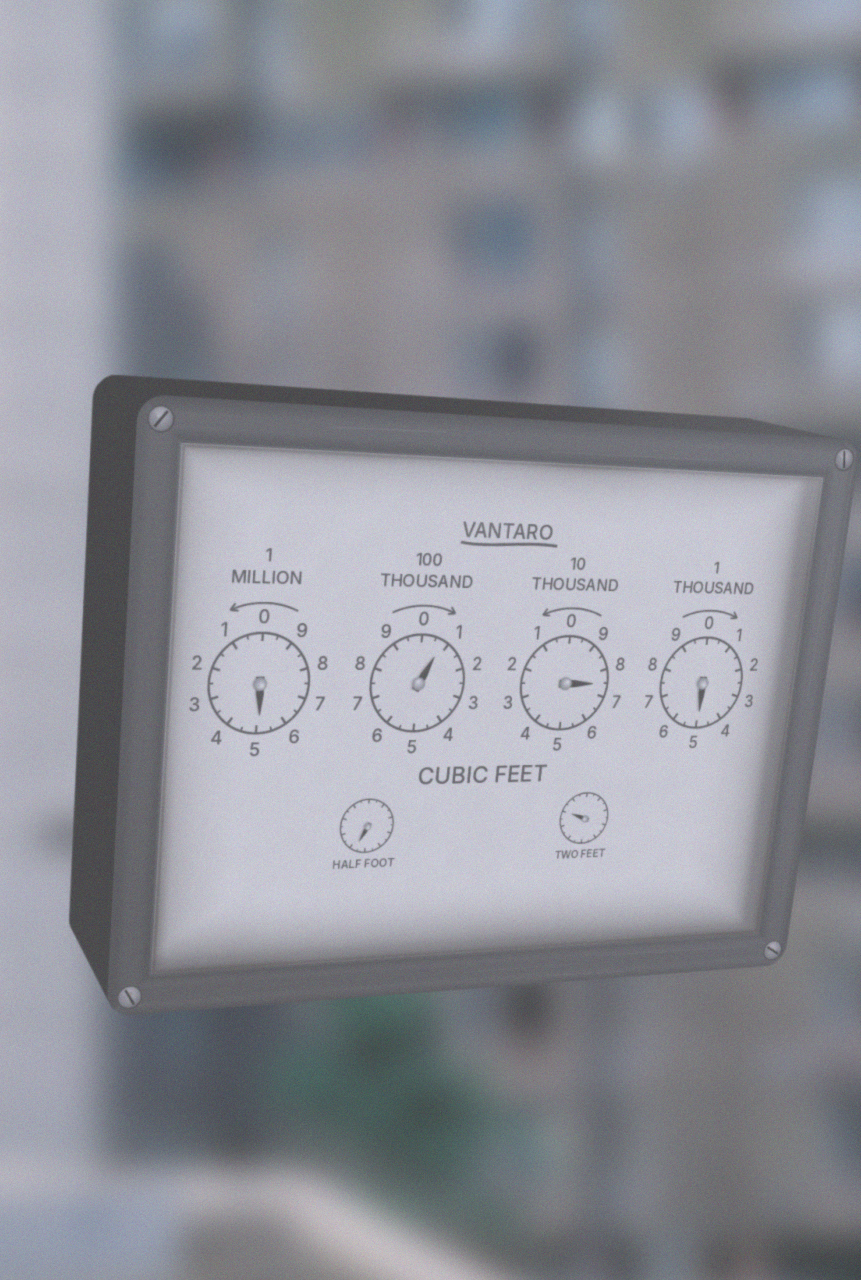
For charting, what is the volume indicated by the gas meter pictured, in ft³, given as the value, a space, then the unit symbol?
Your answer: 507500 ft³
